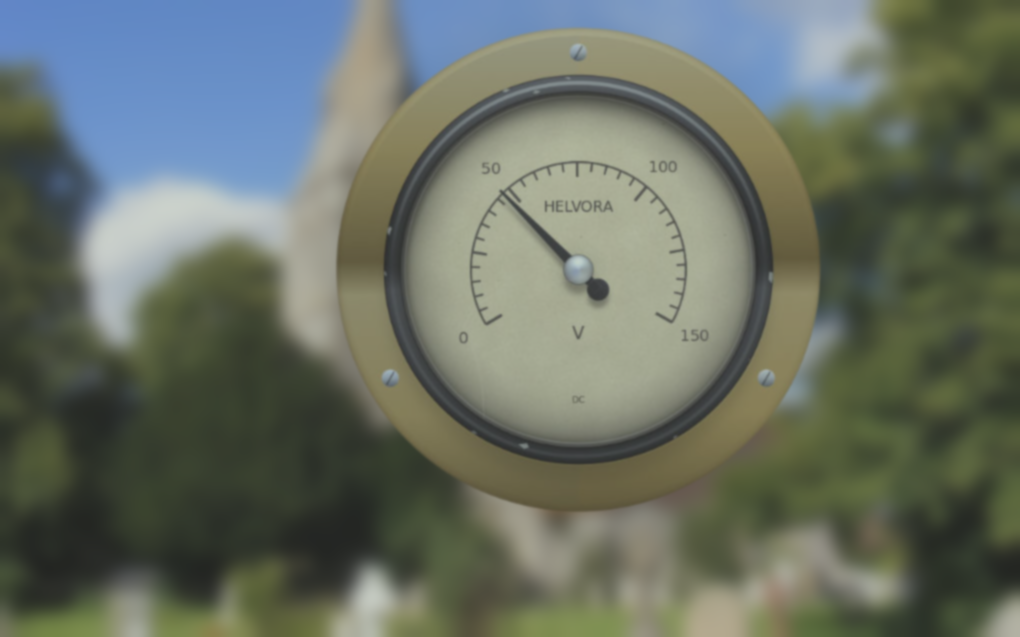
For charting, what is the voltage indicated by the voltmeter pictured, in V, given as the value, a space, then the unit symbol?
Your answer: 47.5 V
